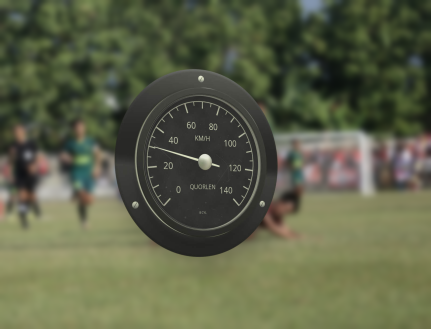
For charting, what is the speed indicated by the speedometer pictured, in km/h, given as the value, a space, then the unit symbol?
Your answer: 30 km/h
